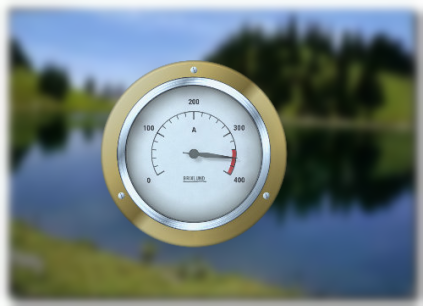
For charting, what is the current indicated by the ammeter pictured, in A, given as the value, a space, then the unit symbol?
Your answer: 360 A
